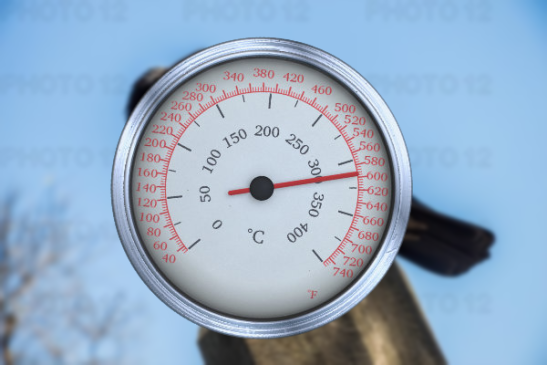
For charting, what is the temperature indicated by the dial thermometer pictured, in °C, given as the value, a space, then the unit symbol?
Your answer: 312.5 °C
